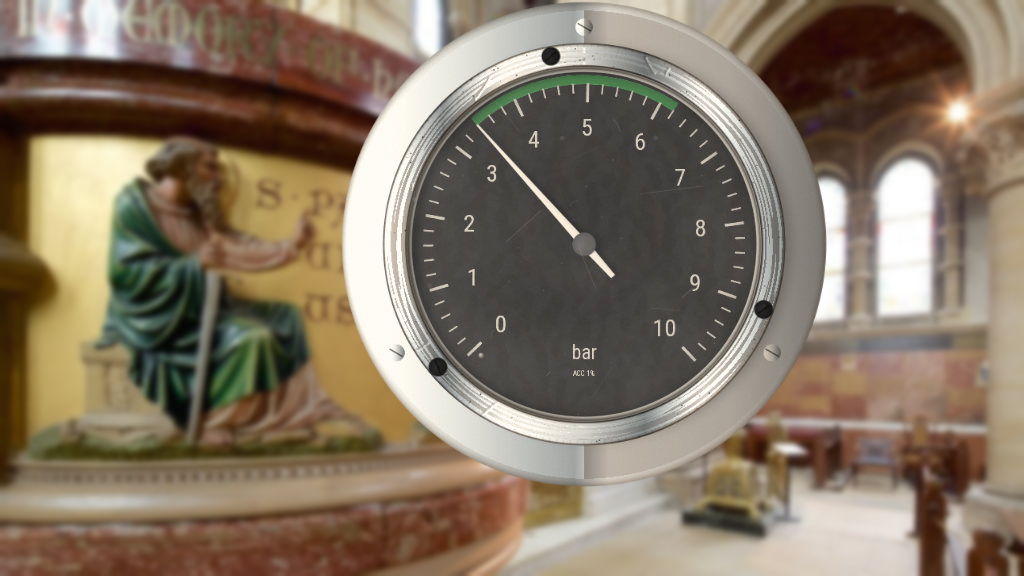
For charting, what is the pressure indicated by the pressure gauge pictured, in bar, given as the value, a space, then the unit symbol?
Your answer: 3.4 bar
